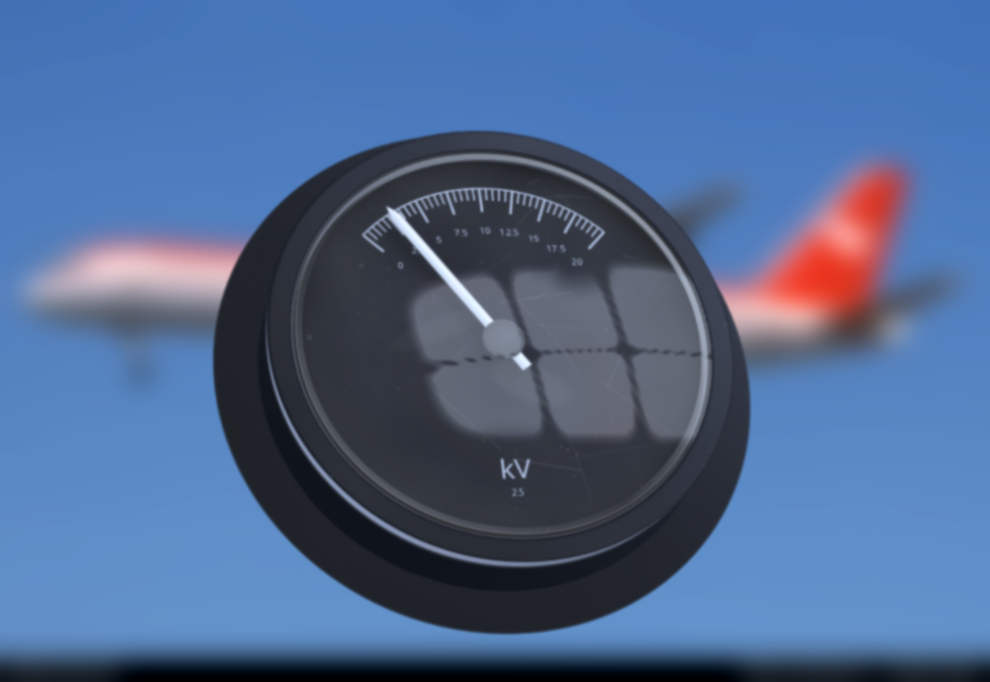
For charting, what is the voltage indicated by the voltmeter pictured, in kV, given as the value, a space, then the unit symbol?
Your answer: 2.5 kV
